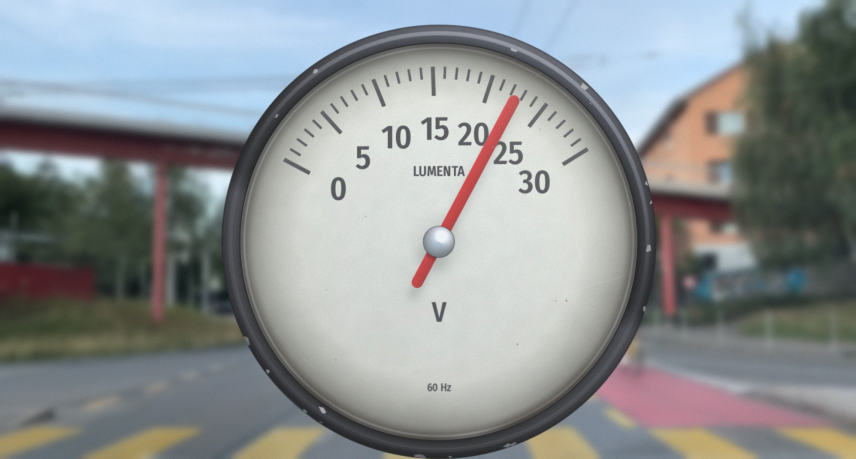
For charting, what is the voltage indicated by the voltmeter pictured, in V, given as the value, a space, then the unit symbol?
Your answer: 22.5 V
